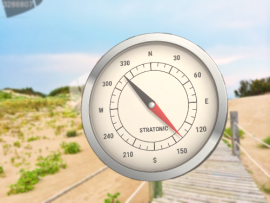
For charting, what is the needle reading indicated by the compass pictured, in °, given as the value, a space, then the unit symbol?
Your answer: 140 °
